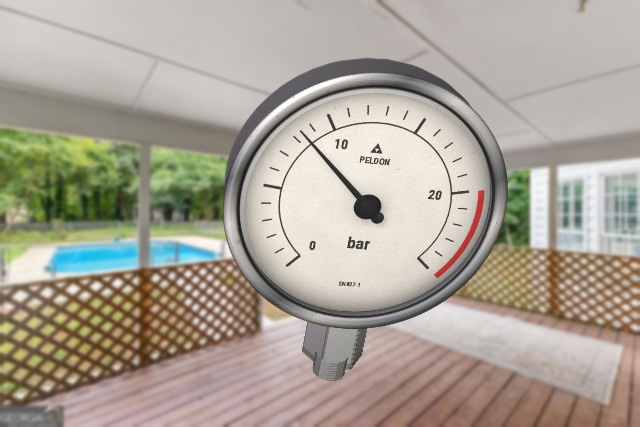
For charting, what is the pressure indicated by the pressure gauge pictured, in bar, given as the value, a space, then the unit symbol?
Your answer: 8.5 bar
